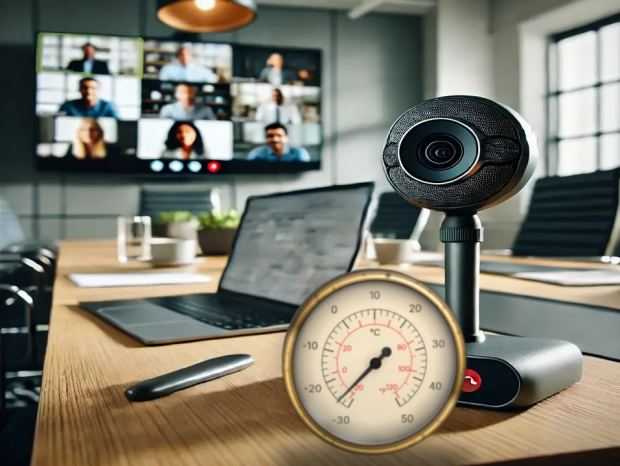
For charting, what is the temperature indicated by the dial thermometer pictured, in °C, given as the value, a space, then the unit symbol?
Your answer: -26 °C
